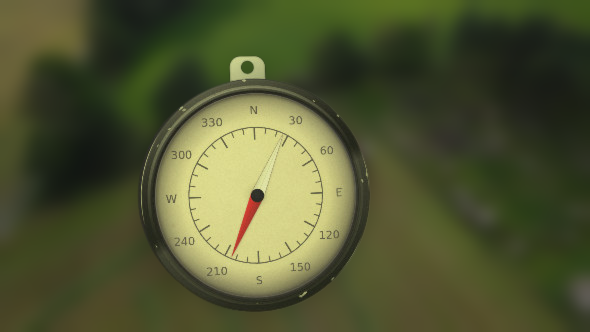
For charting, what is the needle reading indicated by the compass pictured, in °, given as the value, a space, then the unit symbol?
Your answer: 205 °
